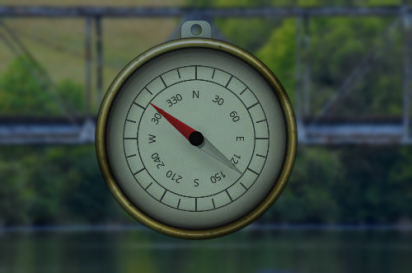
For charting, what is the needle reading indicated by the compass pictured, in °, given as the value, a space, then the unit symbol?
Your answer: 307.5 °
